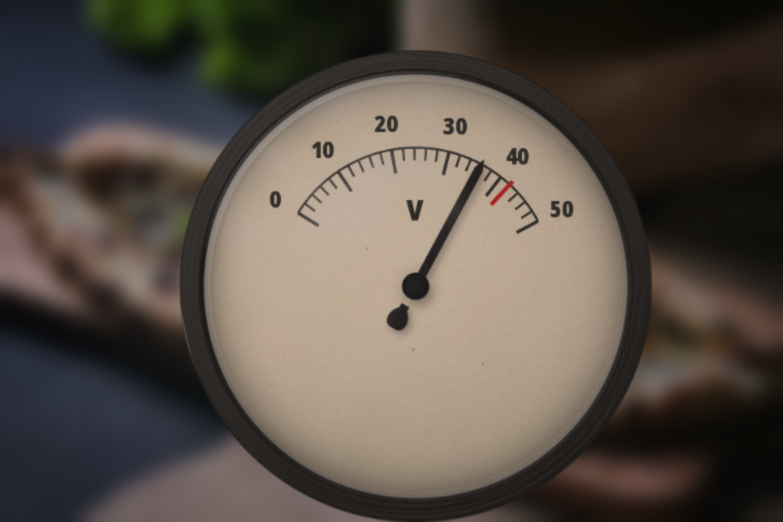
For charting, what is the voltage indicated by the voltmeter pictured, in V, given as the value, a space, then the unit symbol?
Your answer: 36 V
